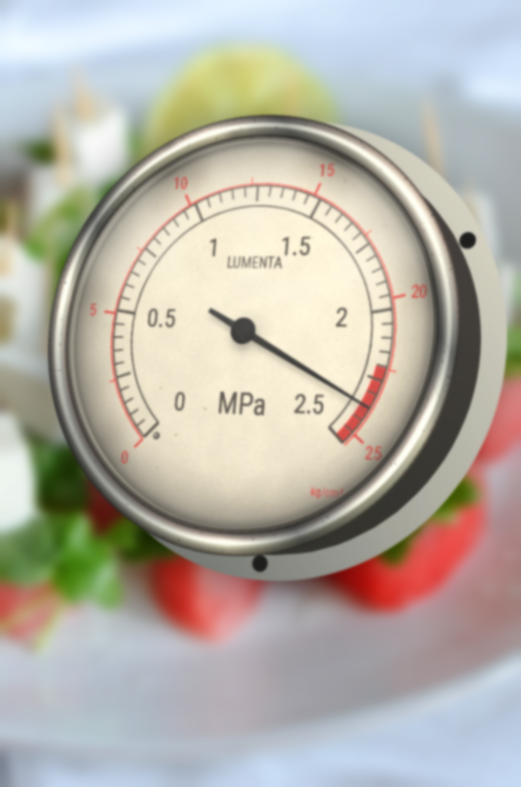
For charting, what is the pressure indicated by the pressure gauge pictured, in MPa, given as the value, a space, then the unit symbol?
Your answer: 2.35 MPa
